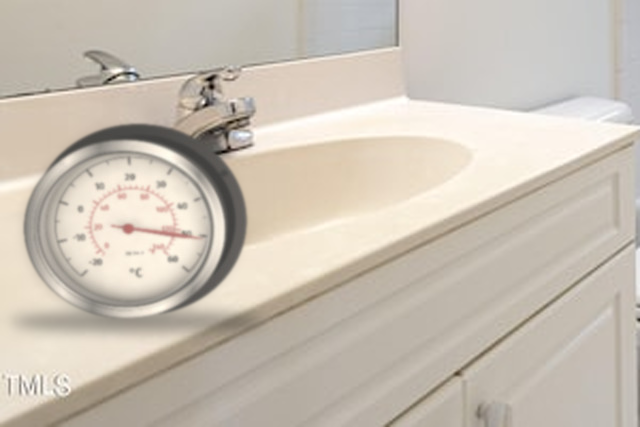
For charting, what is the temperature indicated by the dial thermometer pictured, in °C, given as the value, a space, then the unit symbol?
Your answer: 50 °C
